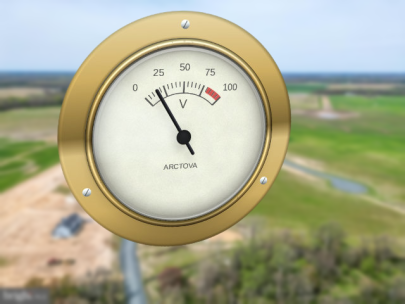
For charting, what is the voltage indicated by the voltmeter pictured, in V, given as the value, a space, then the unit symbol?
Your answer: 15 V
